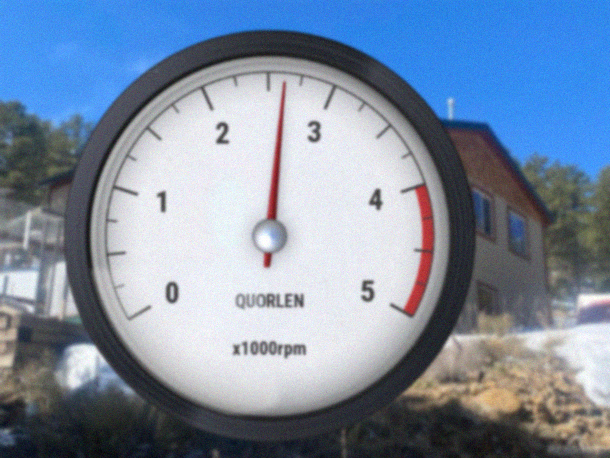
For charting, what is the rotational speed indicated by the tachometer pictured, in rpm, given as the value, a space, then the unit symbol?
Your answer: 2625 rpm
